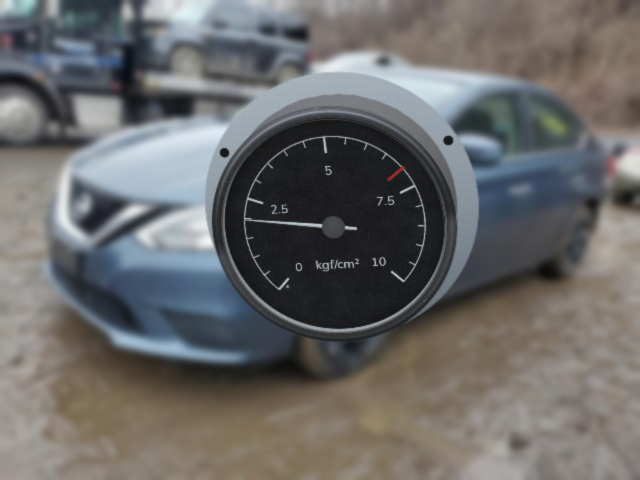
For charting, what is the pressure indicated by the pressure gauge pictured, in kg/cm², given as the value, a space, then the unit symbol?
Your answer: 2 kg/cm²
